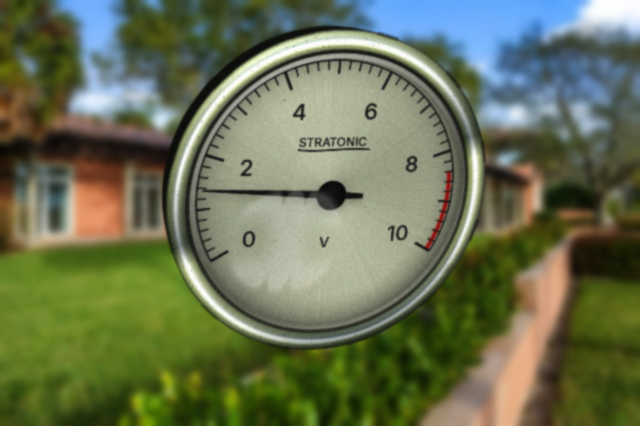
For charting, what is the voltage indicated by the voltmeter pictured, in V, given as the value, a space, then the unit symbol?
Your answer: 1.4 V
